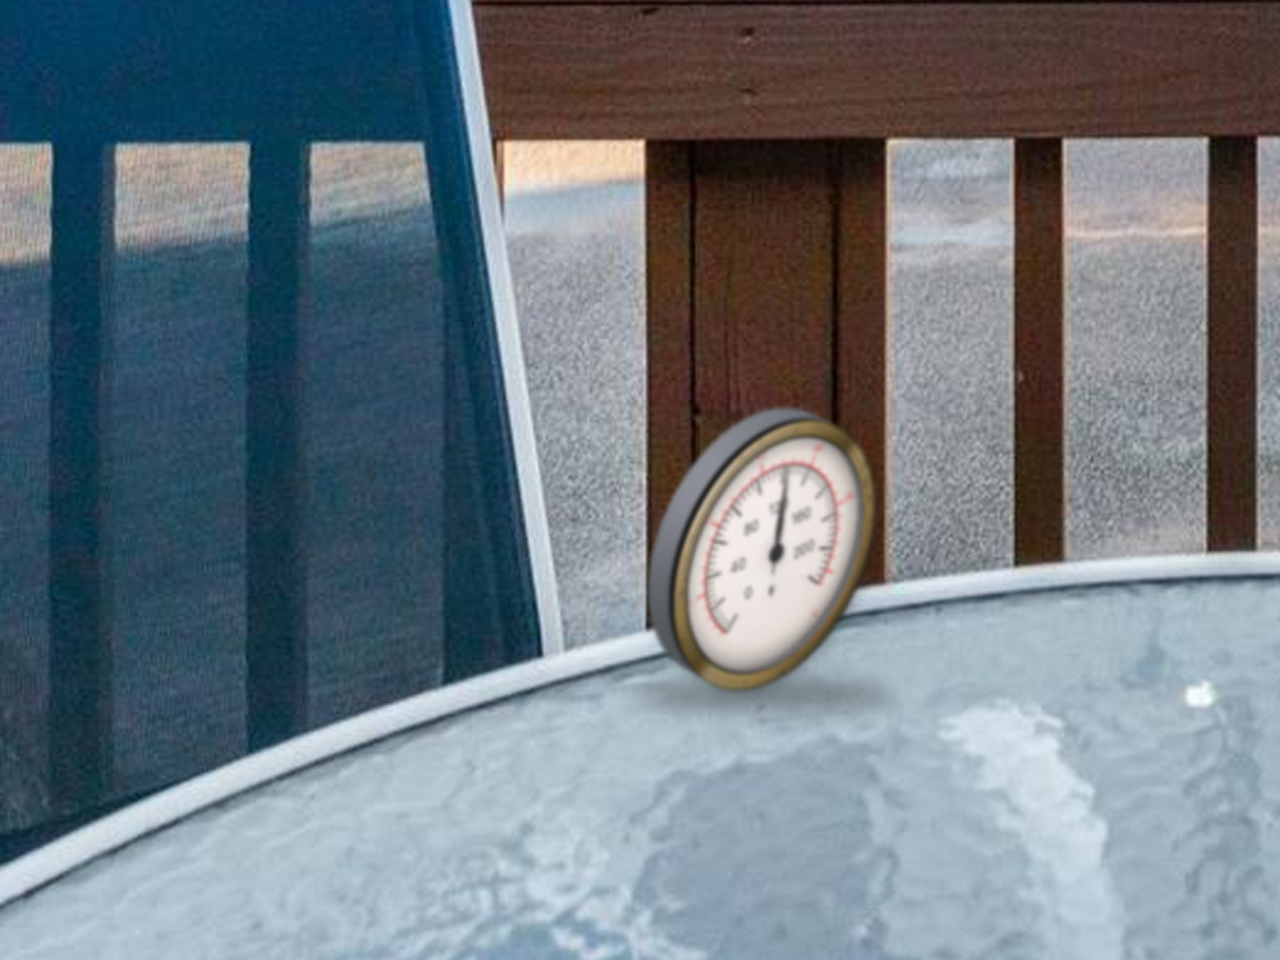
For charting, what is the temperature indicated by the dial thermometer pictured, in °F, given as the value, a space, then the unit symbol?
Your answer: 120 °F
